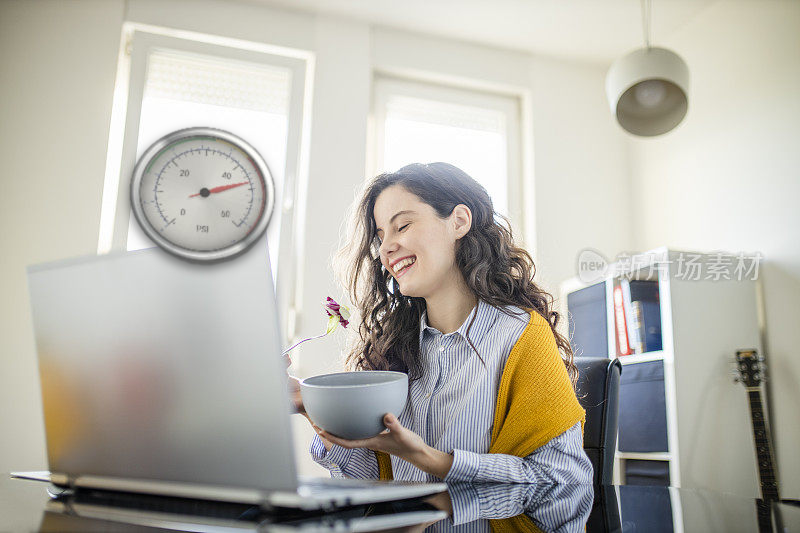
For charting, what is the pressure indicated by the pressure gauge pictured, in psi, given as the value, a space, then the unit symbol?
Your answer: 46 psi
